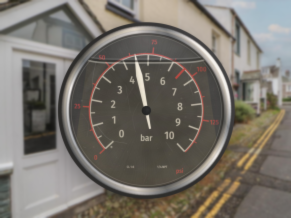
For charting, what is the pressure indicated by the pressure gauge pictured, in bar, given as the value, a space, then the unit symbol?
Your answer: 4.5 bar
